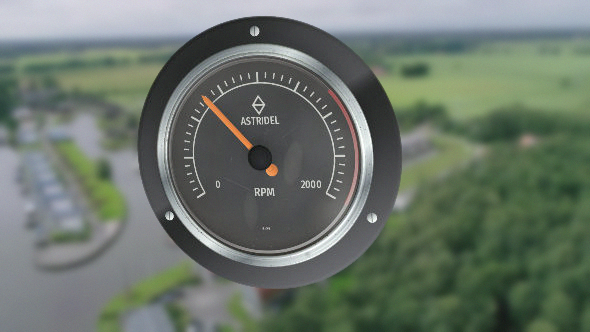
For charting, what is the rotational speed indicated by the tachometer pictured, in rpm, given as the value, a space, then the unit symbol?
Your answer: 650 rpm
